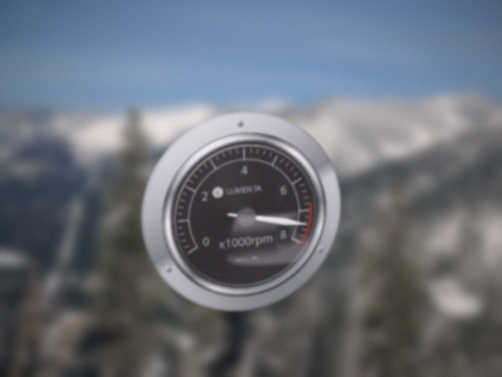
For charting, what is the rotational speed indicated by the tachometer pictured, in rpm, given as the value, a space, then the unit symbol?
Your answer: 7400 rpm
